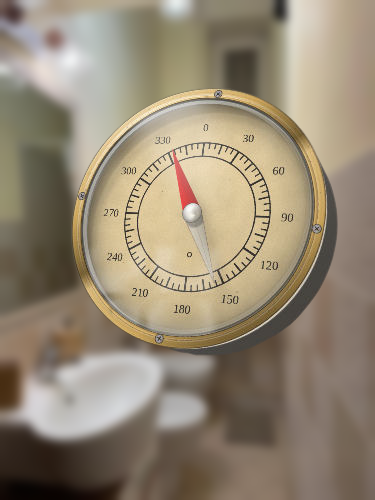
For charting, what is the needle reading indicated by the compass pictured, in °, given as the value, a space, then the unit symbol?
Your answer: 335 °
